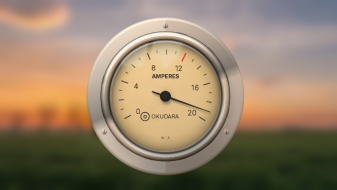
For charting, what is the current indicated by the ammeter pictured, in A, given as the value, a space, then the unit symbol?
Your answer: 19 A
